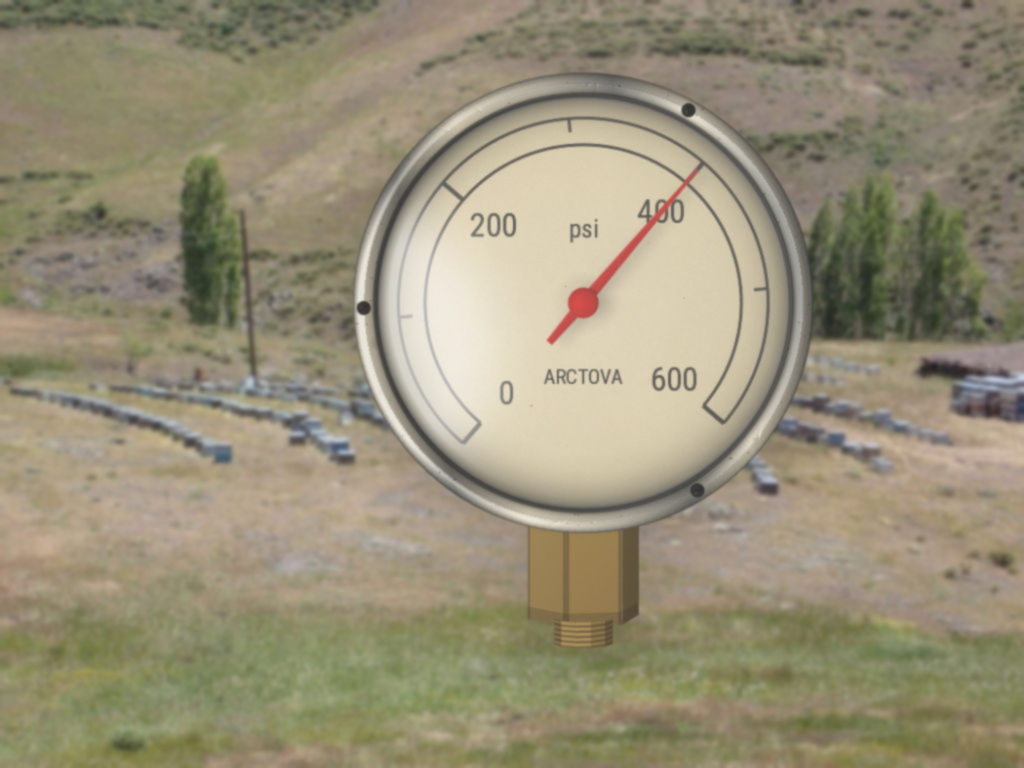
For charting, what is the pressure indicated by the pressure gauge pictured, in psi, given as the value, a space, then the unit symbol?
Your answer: 400 psi
